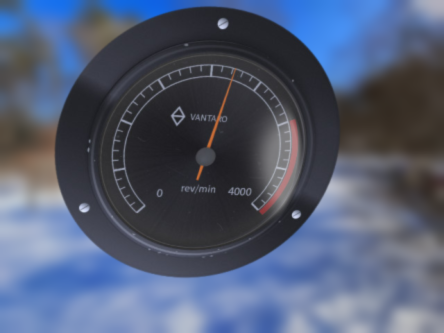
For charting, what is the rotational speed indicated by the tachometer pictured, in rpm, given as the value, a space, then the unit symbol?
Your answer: 2200 rpm
